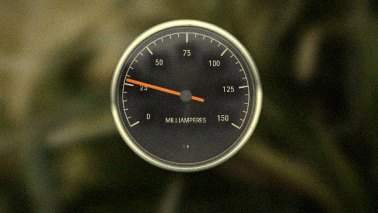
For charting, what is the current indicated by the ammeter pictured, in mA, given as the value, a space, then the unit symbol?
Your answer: 27.5 mA
